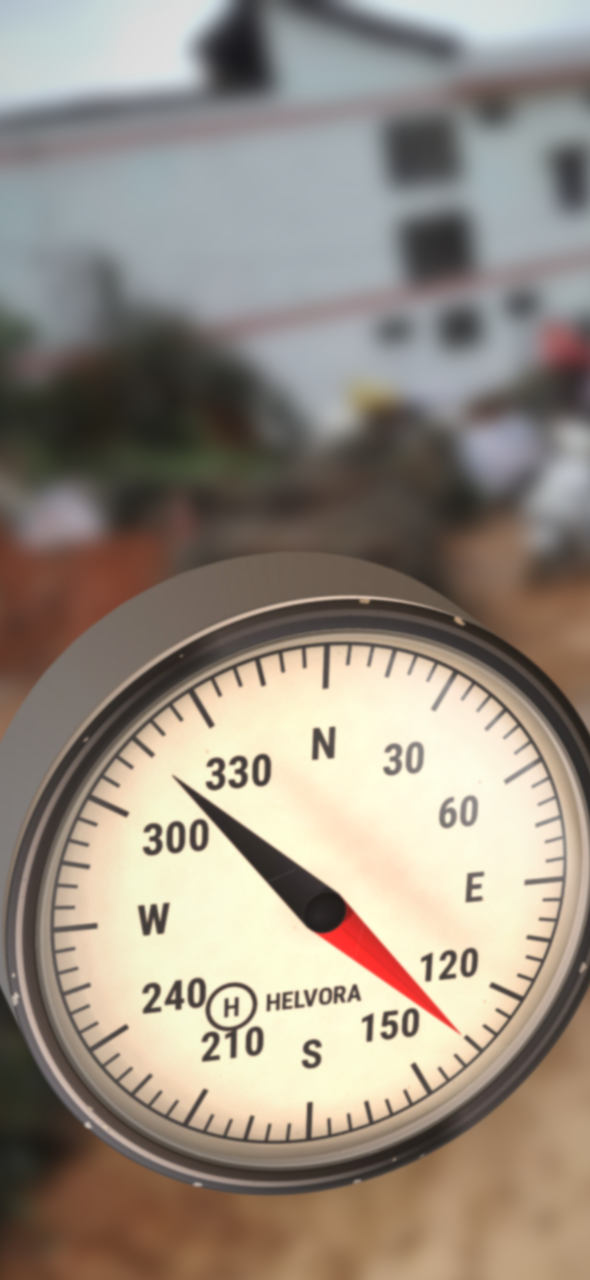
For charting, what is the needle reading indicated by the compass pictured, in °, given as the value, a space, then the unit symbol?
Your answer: 135 °
